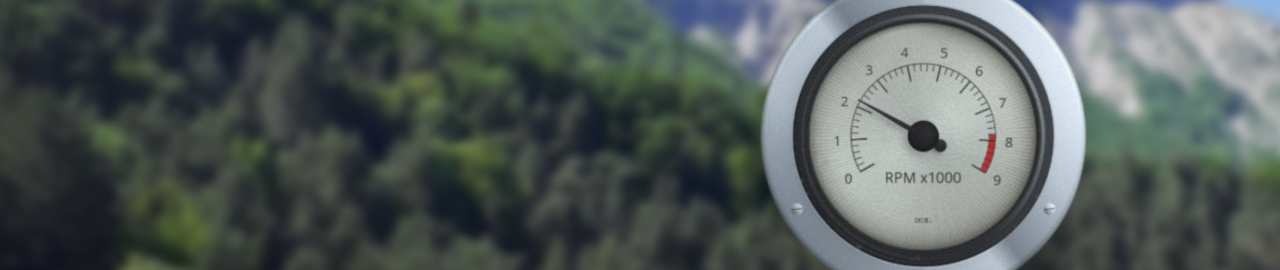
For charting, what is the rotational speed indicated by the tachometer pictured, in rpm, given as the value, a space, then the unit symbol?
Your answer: 2200 rpm
